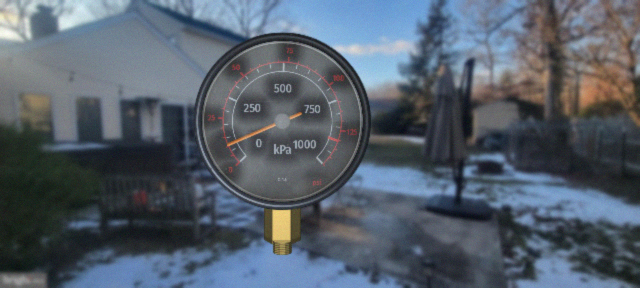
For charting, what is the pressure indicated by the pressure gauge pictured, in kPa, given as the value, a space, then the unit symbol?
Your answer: 75 kPa
